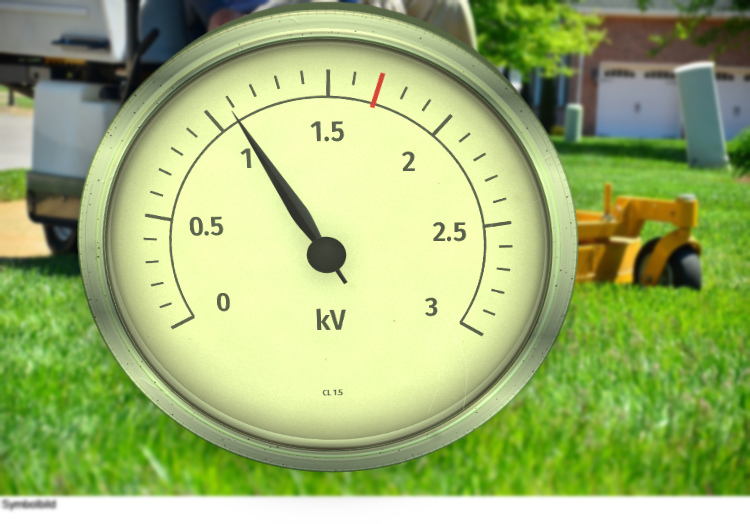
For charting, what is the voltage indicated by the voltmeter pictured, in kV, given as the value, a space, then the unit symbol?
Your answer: 1.1 kV
